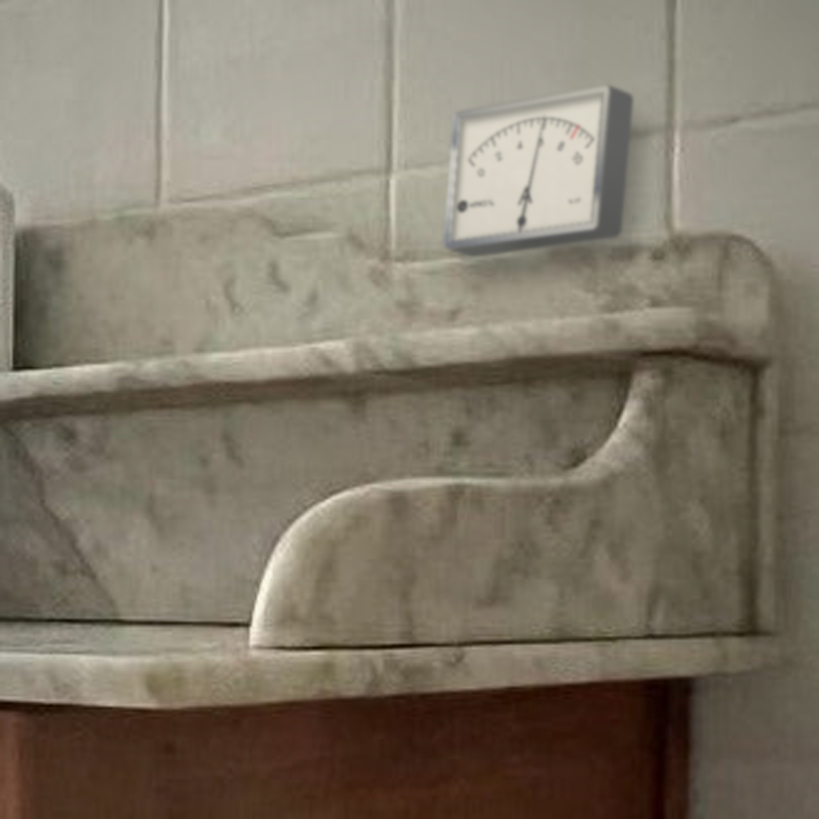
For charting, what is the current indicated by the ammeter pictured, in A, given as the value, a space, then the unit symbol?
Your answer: 6 A
